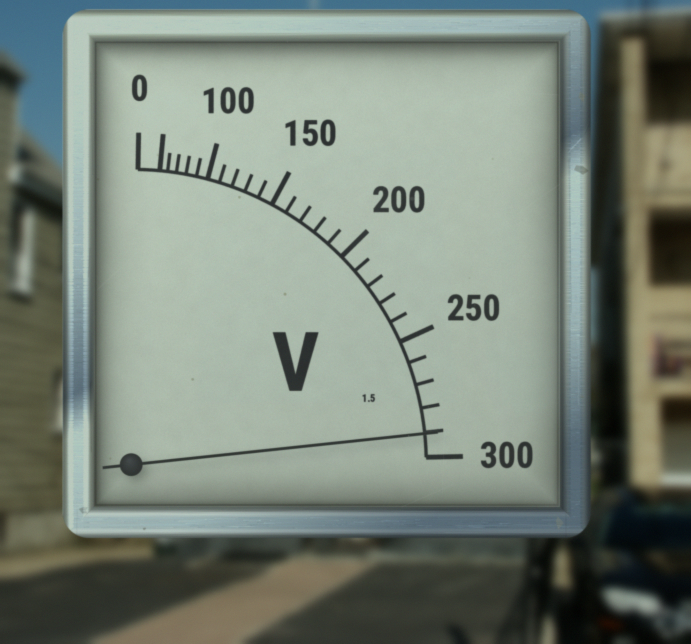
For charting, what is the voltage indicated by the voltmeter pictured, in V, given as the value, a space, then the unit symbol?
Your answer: 290 V
